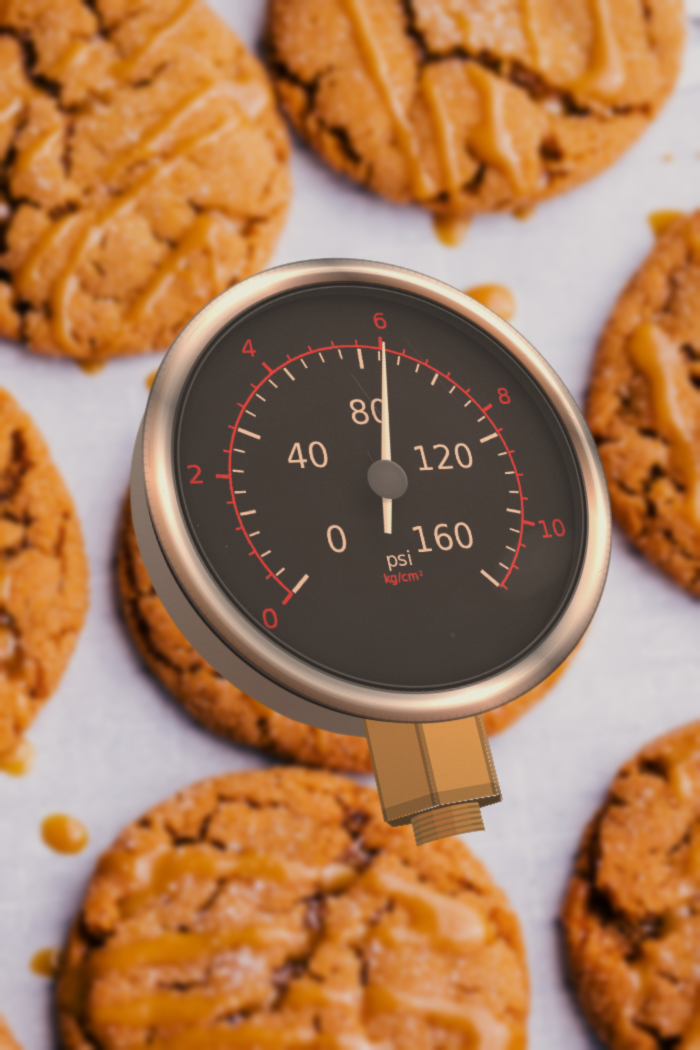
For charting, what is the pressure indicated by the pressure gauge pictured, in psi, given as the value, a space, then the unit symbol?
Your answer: 85 psi
